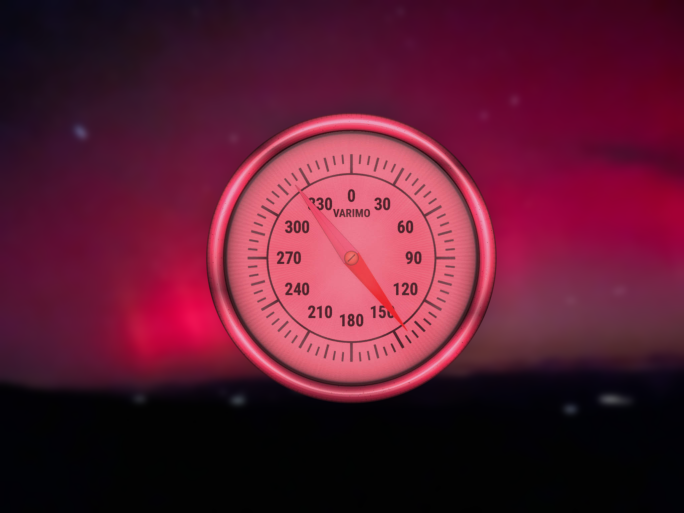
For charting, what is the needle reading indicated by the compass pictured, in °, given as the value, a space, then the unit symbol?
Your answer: 142.5 °
